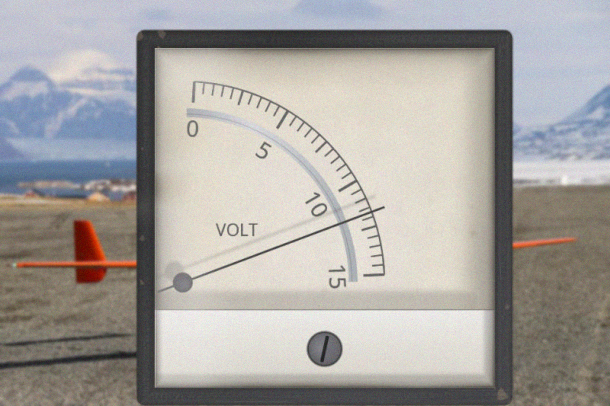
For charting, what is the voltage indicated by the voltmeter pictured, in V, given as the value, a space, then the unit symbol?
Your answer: 11.75 V
